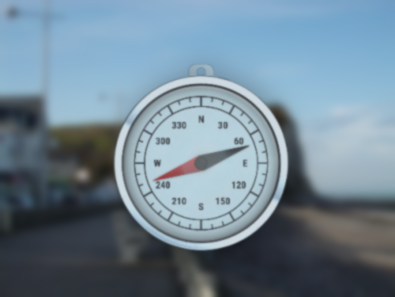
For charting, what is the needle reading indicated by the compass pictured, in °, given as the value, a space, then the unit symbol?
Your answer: 250 °
